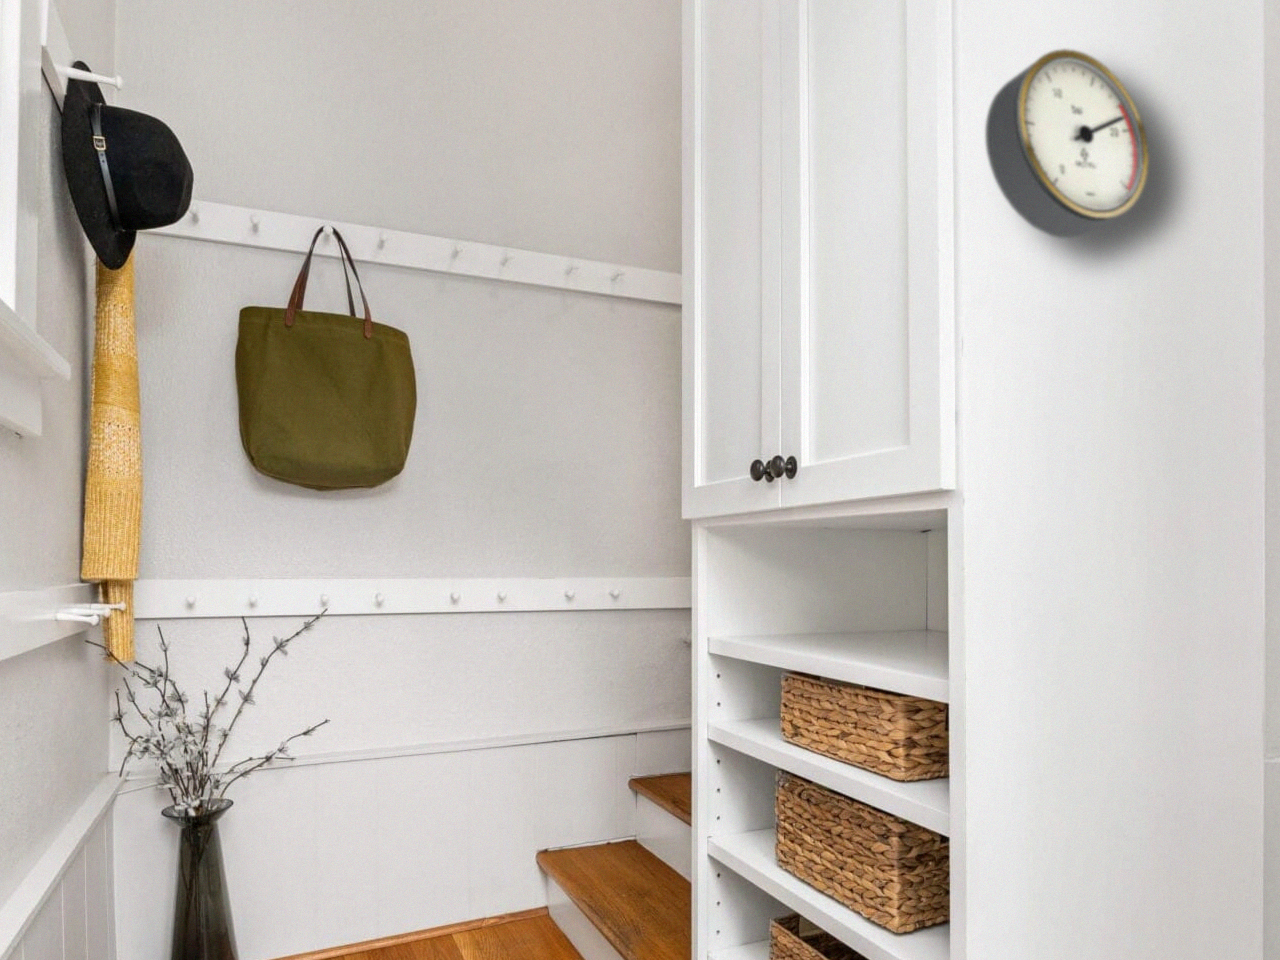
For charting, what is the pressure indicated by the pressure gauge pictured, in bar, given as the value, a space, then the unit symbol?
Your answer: 19 bar
